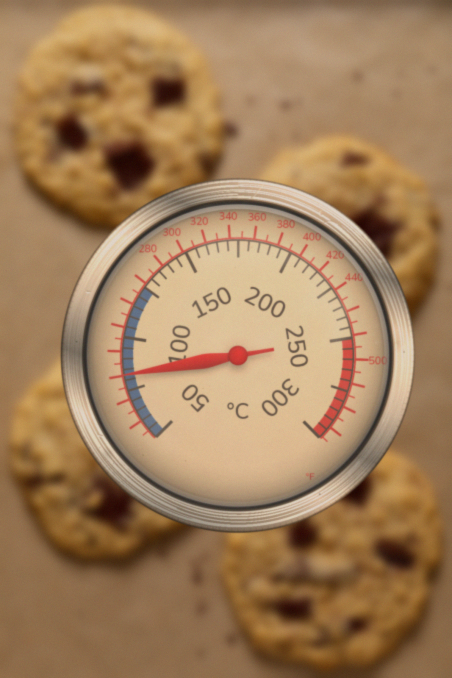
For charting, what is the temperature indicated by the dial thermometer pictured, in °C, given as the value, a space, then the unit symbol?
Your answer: 82.5 °C
